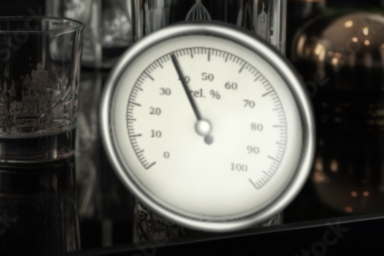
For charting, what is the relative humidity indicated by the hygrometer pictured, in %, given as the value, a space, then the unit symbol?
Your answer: 40 %
